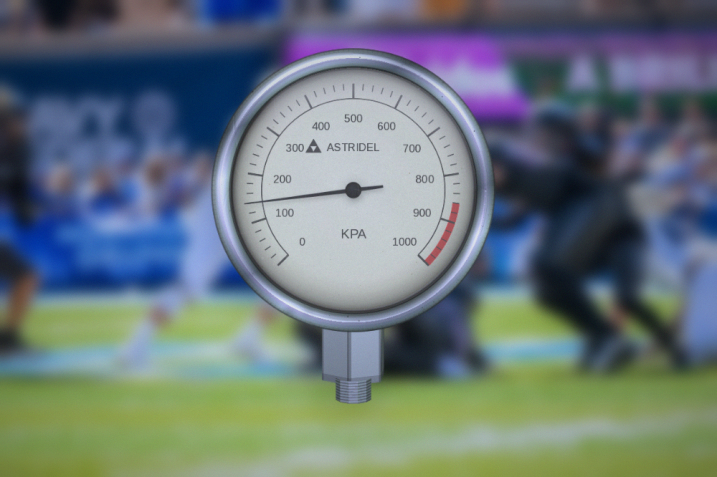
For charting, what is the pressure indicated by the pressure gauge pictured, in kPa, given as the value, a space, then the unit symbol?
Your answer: 140 kPa
